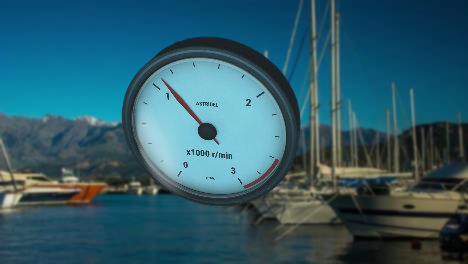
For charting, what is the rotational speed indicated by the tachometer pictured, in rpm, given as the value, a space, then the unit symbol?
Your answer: 1100 rpm
